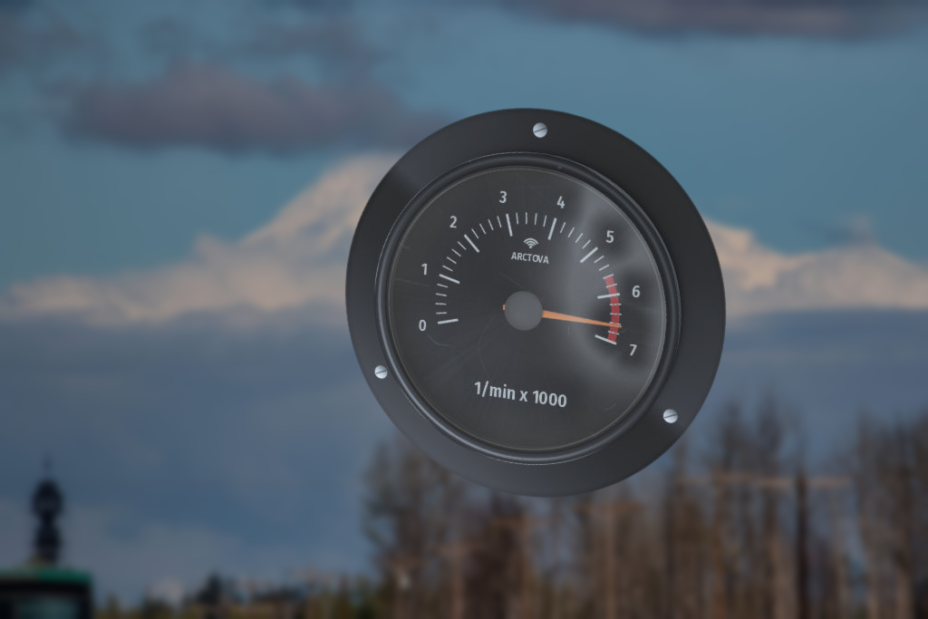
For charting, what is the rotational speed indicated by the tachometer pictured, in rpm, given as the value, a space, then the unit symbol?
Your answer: 6600 rpm
